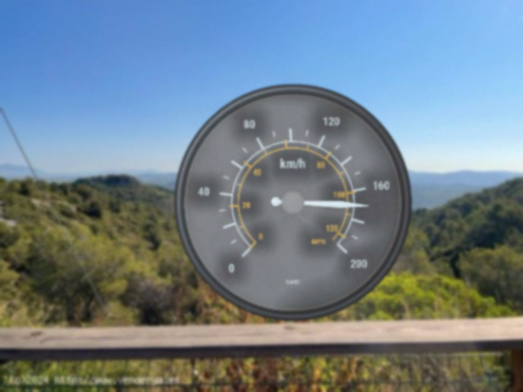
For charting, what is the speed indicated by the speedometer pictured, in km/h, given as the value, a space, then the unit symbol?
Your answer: 170 km/h
